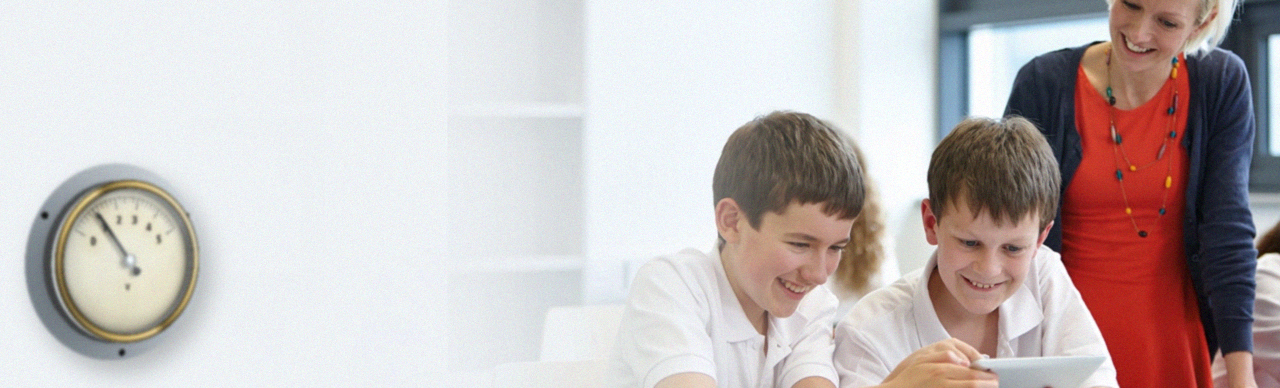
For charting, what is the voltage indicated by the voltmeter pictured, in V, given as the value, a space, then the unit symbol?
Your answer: 1 V
